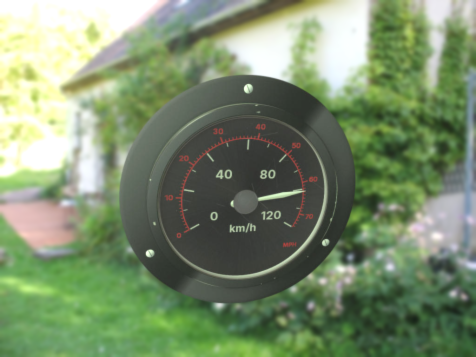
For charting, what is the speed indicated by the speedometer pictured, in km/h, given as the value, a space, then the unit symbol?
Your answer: 100 km/h
